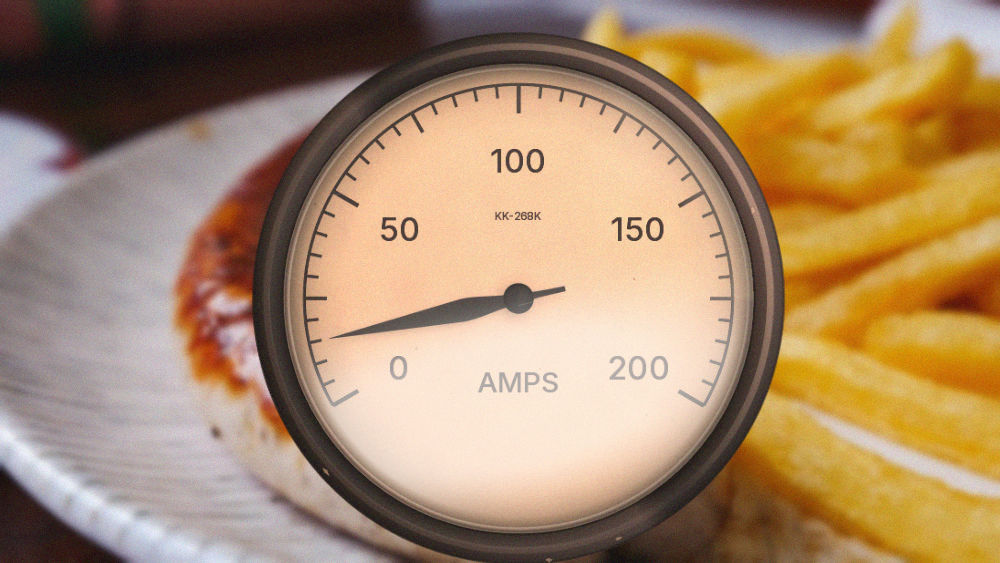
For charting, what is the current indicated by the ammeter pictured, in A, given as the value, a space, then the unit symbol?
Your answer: 15 A
